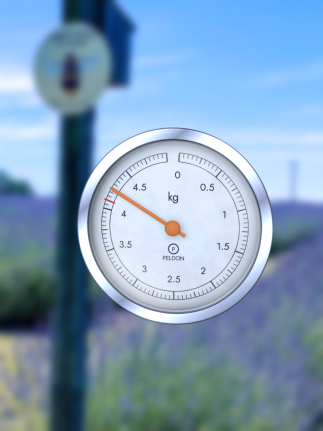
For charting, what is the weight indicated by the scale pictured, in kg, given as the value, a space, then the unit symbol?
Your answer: 4.25 kg
